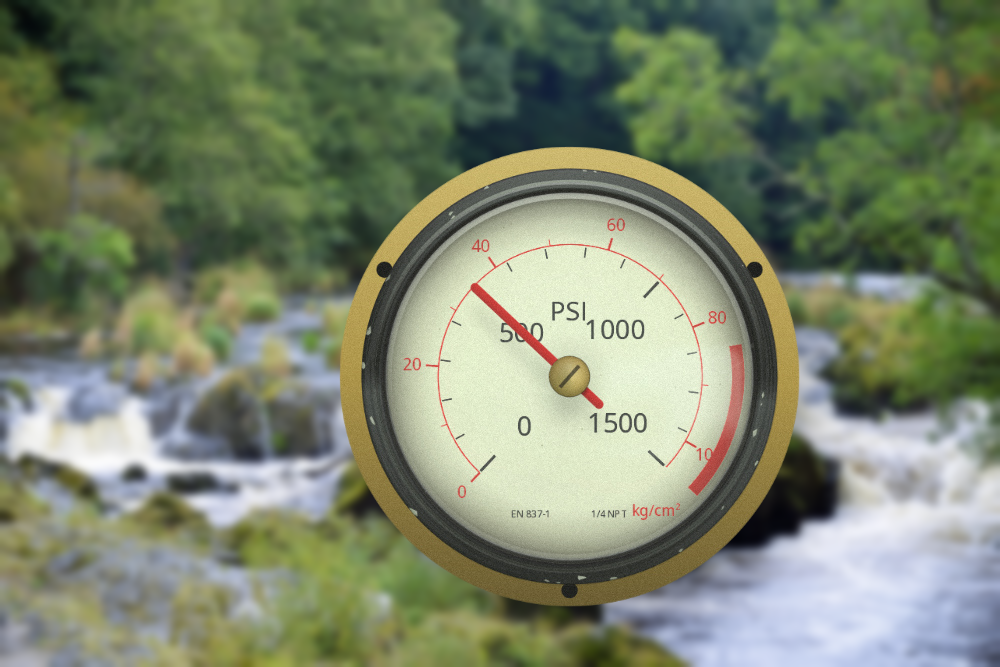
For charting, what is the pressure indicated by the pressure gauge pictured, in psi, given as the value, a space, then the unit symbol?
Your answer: 500 psi
